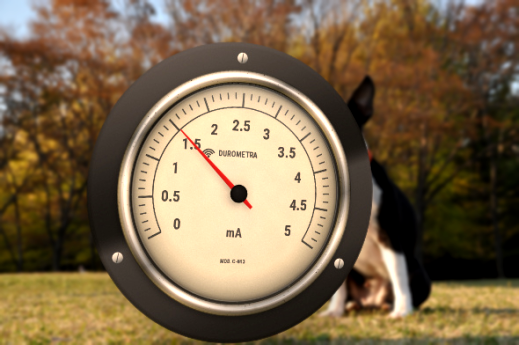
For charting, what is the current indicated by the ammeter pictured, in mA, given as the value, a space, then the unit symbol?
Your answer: 1.5 mA
